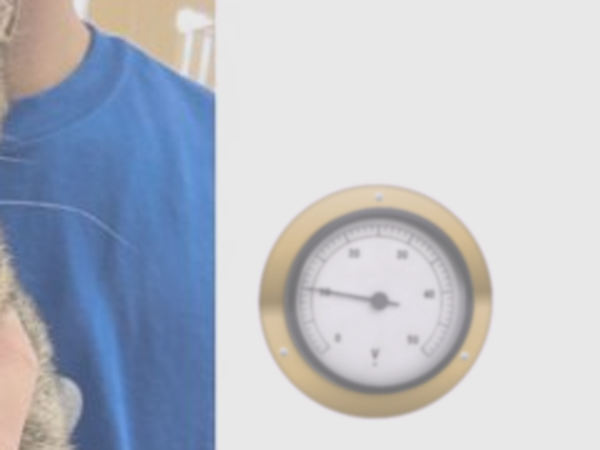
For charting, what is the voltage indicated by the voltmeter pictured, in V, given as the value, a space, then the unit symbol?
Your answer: 10 V
